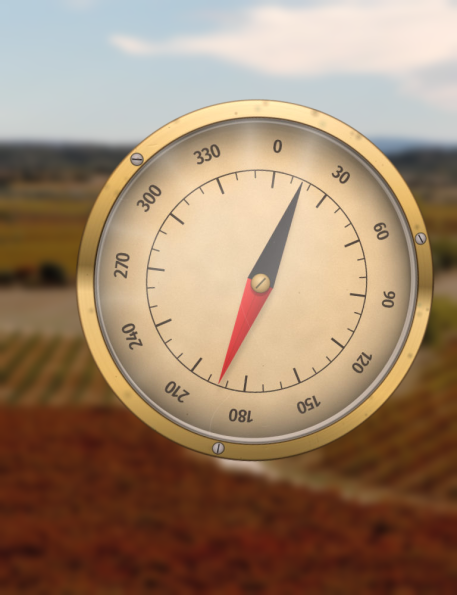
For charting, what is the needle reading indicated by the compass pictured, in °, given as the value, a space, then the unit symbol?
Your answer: 195 °
